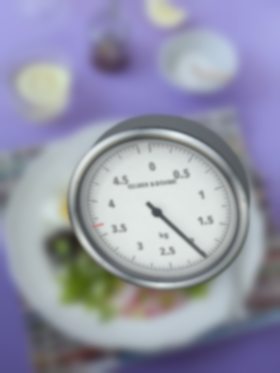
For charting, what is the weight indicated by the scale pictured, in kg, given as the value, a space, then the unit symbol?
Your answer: 2 kg
